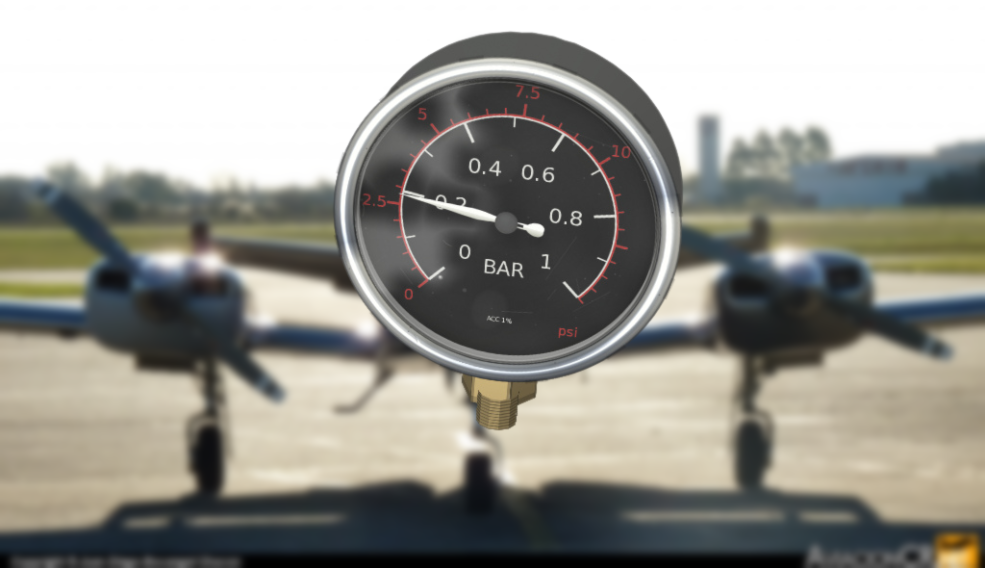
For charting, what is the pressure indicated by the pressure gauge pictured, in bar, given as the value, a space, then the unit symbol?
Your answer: 0.2 bar
